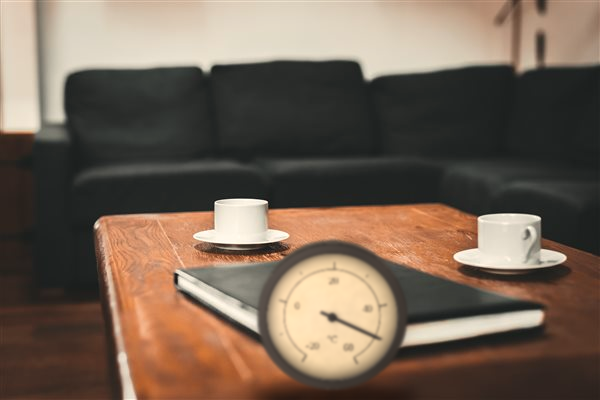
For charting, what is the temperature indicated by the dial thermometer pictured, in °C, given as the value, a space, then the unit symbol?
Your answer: 50 °C
